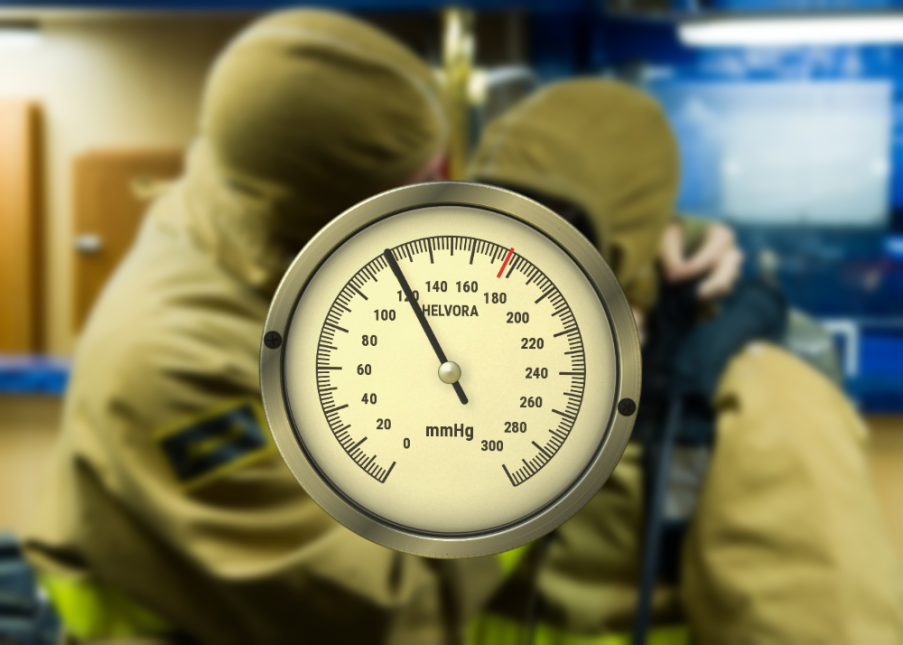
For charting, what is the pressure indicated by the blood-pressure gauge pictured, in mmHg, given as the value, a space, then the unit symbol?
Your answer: 122 mmHg
